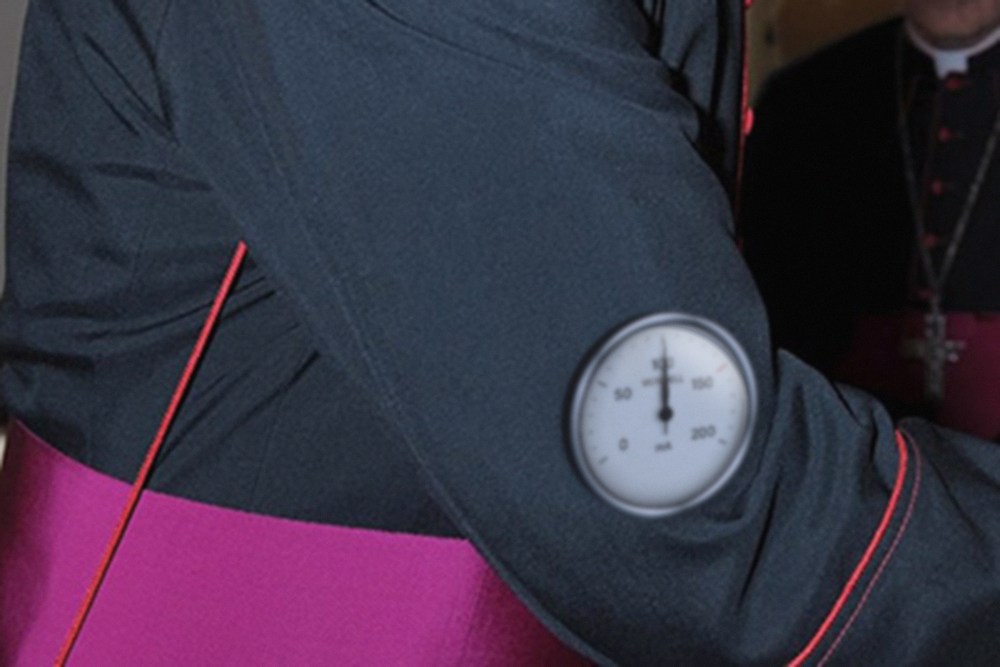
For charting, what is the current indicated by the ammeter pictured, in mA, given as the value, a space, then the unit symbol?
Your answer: 100 mA
